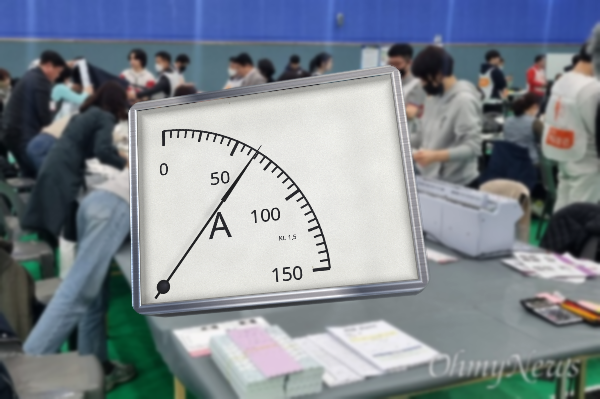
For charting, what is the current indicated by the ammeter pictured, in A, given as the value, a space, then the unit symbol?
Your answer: 65 A
